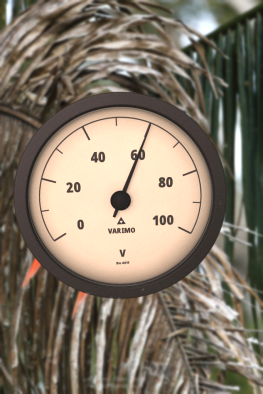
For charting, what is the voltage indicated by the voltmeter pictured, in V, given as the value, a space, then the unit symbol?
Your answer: 60 V
